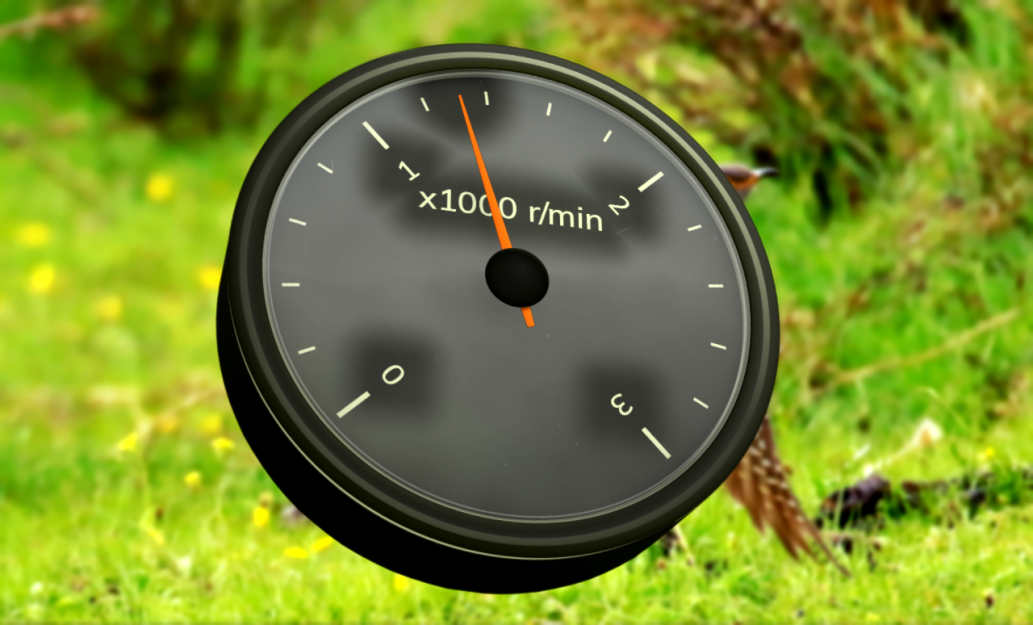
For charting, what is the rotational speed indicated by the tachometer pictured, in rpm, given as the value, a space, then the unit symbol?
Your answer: 1300 rpm
